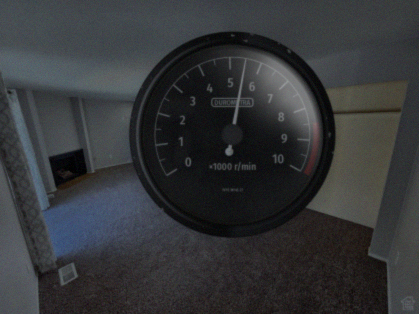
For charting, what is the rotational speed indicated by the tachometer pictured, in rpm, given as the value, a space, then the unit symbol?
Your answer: 5500 rpm
